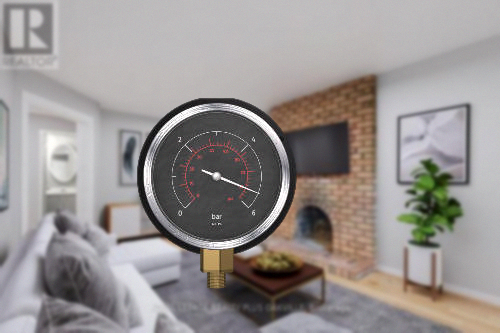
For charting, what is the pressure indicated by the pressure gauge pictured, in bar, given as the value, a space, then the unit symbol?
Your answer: 5.5 bar
